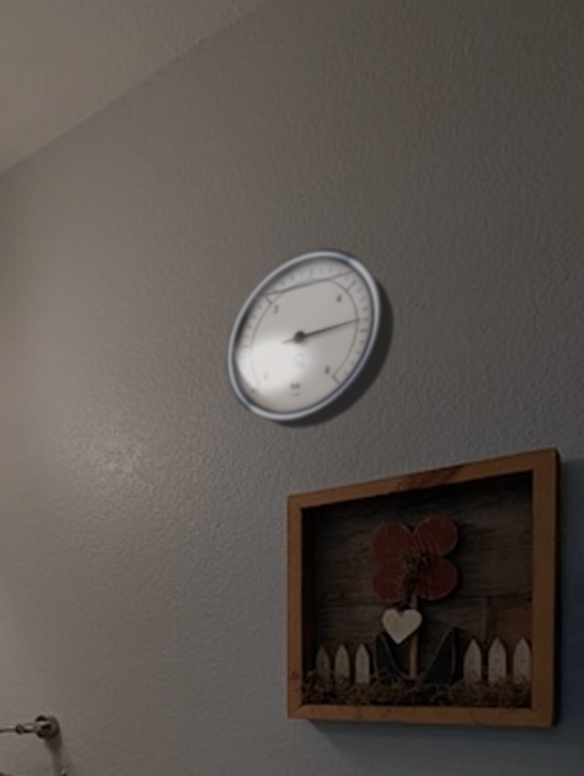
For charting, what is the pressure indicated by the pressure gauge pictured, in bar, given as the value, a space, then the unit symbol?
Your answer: 4.8 bar
